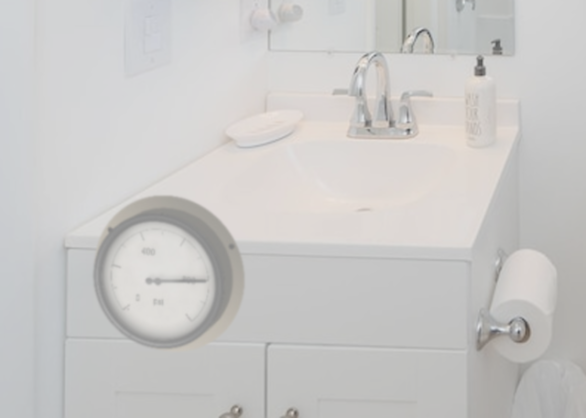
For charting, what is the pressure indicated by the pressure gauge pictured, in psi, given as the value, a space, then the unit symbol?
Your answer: 800 psi
